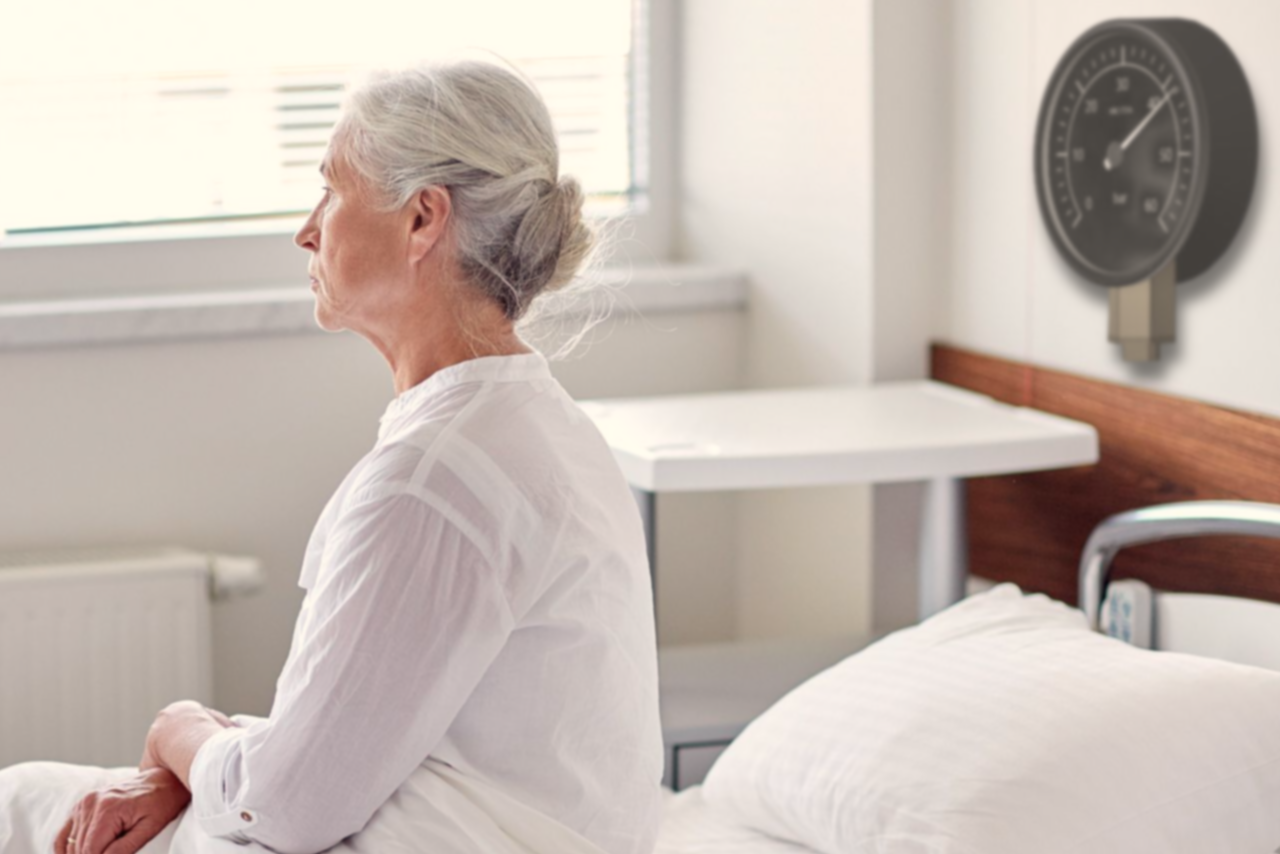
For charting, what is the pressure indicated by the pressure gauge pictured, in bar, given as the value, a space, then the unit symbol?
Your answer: 42 bar
